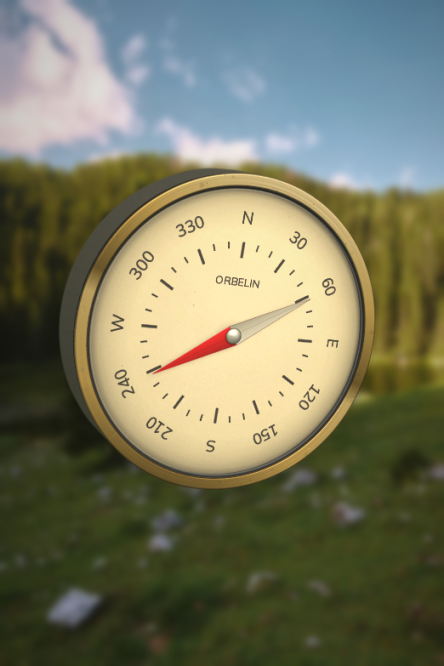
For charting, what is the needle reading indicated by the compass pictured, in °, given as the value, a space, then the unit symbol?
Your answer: 240 °
